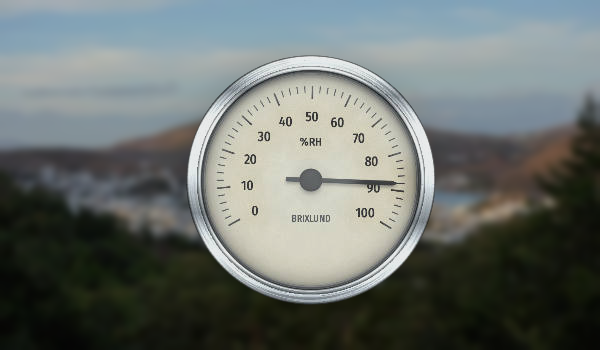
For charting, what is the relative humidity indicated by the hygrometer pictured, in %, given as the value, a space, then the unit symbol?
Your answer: 88 %
